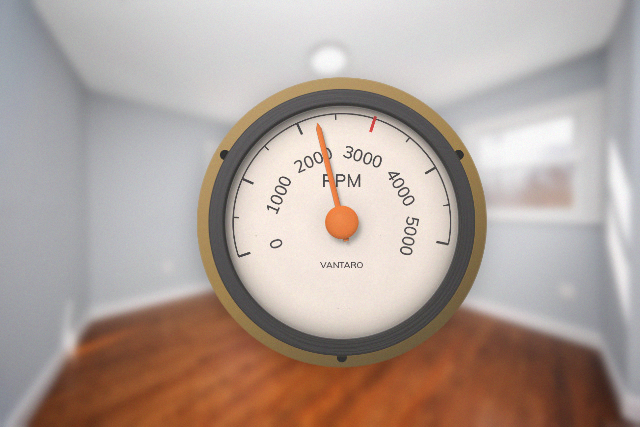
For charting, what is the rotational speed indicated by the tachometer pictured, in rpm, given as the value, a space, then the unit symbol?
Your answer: 2250 rpm
